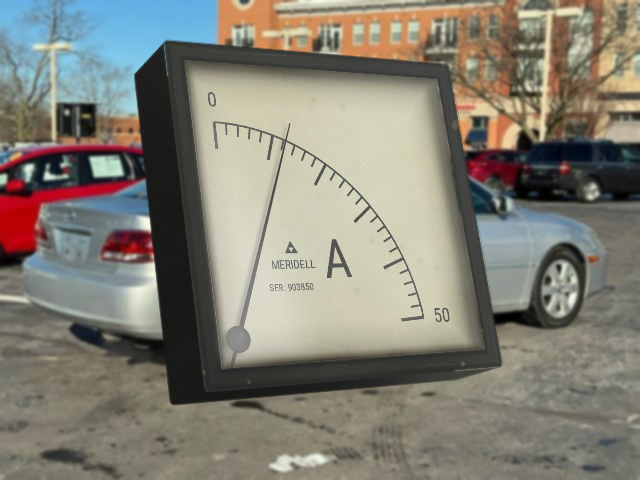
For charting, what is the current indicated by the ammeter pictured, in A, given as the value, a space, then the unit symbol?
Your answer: 12 A
